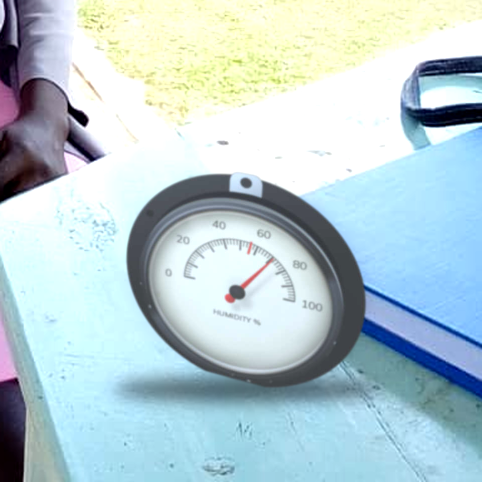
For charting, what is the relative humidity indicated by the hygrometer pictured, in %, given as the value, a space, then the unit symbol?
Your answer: 70 %
